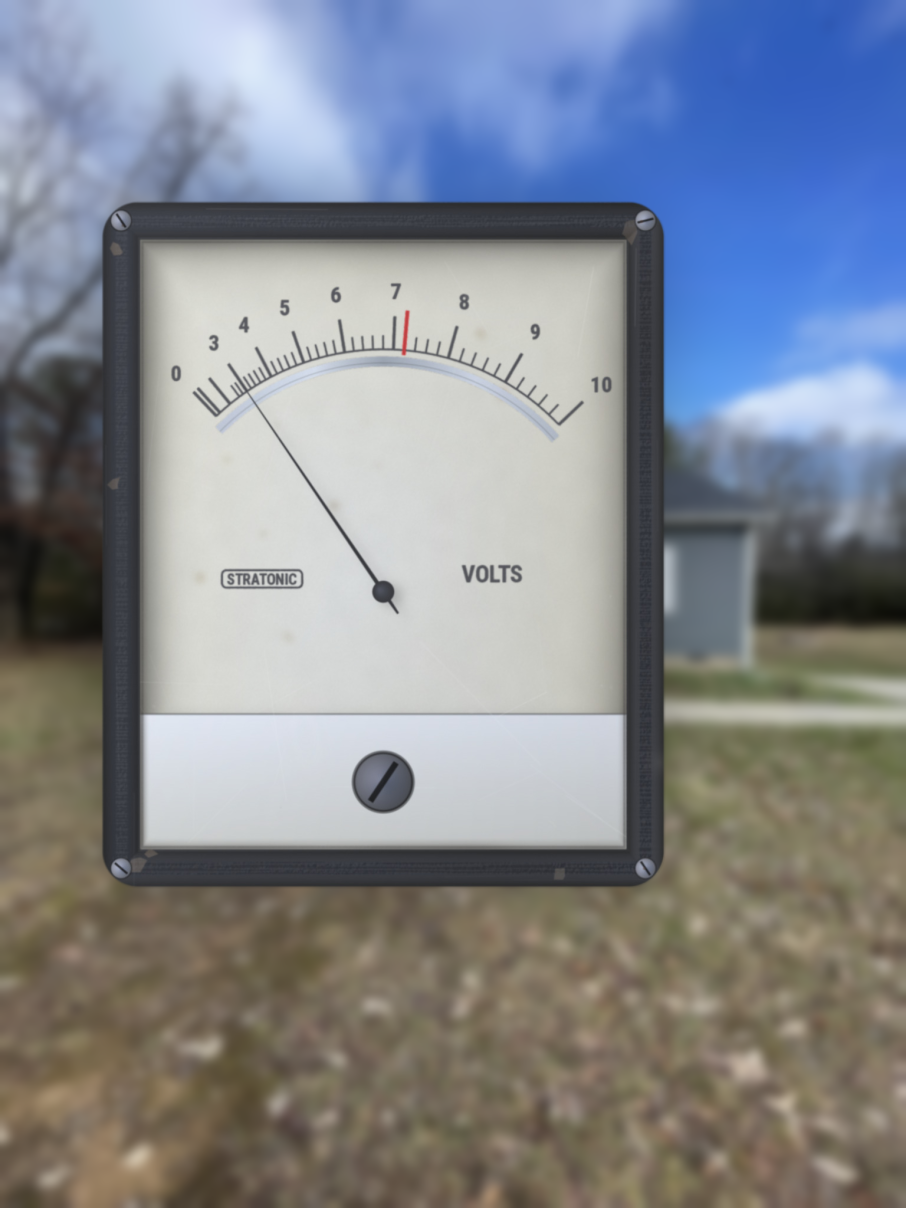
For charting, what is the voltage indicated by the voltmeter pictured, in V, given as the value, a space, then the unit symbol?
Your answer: 3 V
